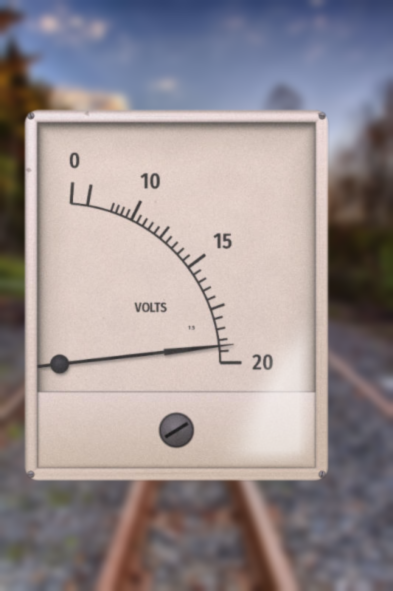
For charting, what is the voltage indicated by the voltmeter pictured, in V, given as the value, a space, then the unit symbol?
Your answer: 19.25 V
